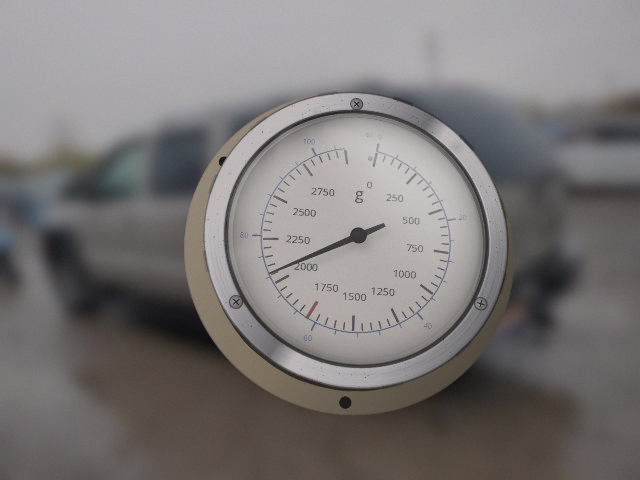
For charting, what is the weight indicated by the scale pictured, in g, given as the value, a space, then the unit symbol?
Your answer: 2050 g
